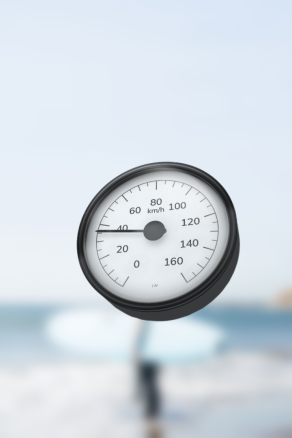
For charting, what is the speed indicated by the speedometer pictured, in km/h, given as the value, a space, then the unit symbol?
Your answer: 35 km/h
